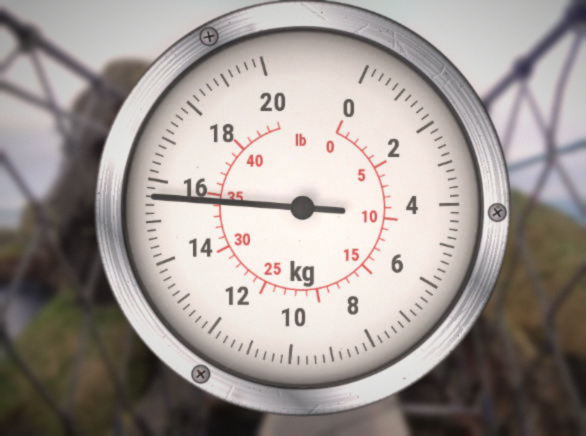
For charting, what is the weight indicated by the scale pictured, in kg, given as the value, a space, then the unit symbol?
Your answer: 15.6 kg
